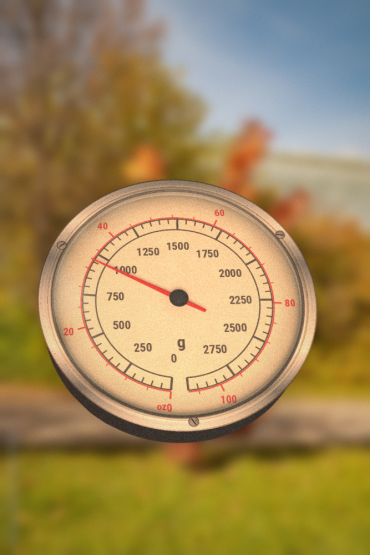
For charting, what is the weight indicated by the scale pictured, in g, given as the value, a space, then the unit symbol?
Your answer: 950 g
